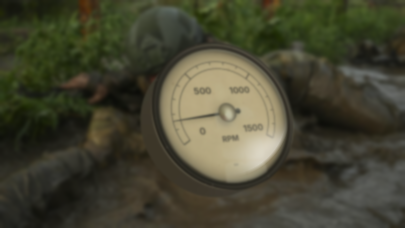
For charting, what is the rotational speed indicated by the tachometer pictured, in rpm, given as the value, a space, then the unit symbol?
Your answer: 150 rpm
